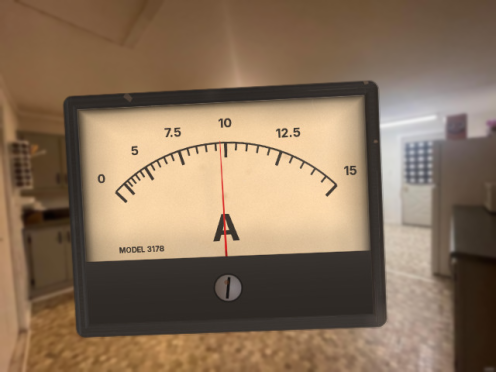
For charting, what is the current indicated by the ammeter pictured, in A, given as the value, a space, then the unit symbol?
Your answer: 9.75 A
